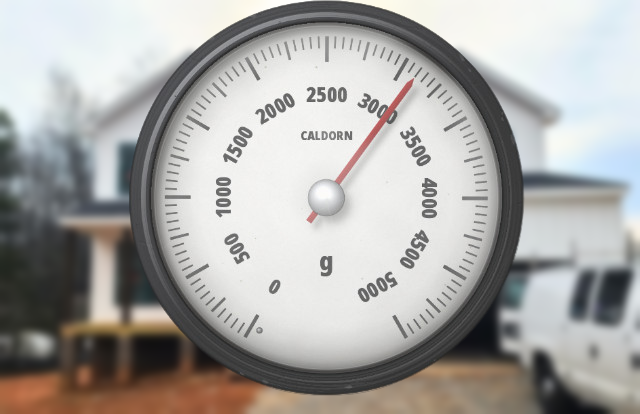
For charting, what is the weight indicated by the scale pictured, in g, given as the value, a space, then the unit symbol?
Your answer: 3100 g
